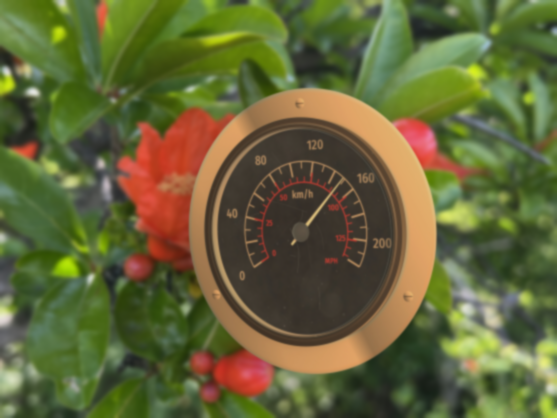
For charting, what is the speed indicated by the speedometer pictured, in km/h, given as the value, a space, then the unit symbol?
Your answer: 150 km/h
